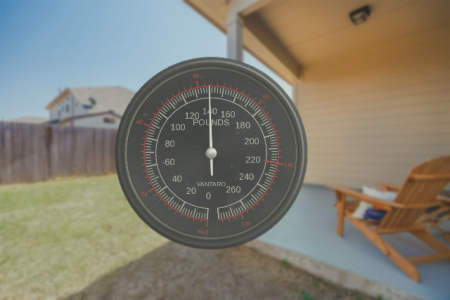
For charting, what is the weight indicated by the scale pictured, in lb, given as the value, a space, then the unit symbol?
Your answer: 140 lb
